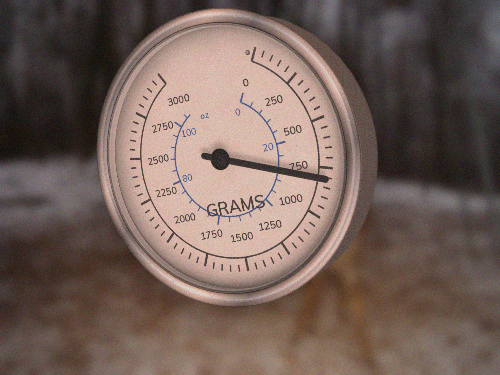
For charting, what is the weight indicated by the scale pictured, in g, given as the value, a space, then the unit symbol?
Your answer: 800 g
